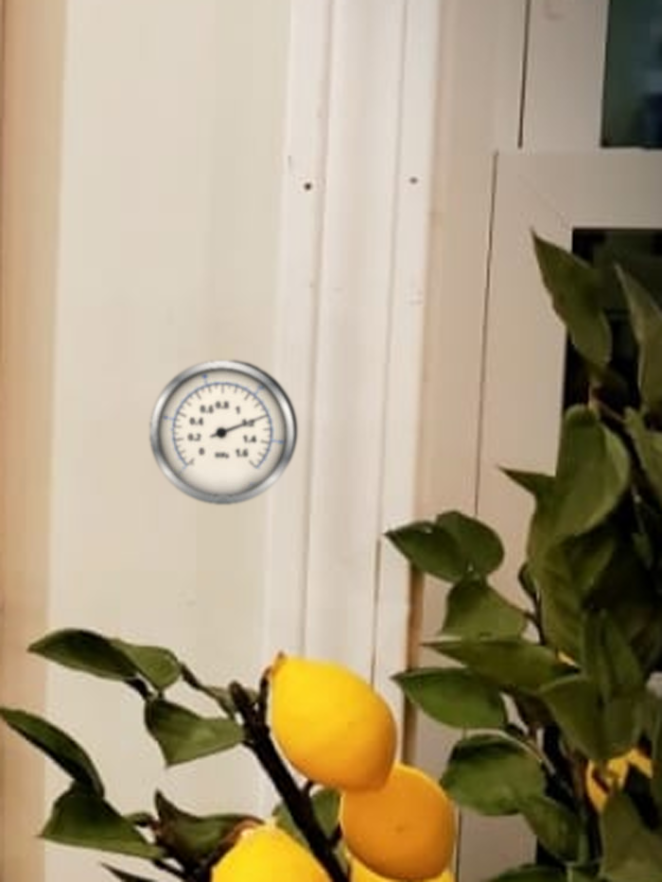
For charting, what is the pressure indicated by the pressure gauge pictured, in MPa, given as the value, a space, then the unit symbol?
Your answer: 1.2 MPa
